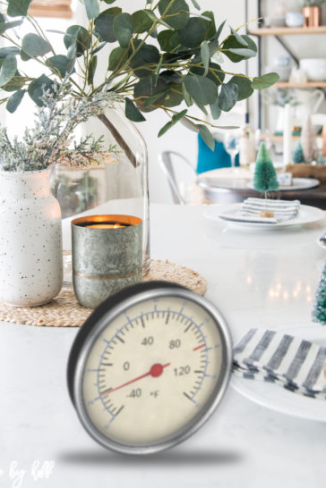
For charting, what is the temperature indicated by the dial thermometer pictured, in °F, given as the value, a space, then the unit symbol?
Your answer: -20 °F
